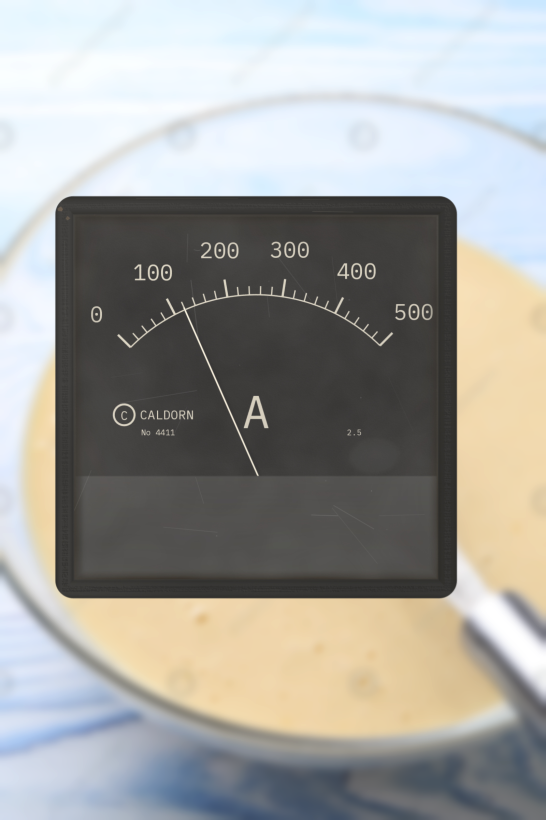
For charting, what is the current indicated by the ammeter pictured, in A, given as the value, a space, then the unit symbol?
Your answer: 120 A
